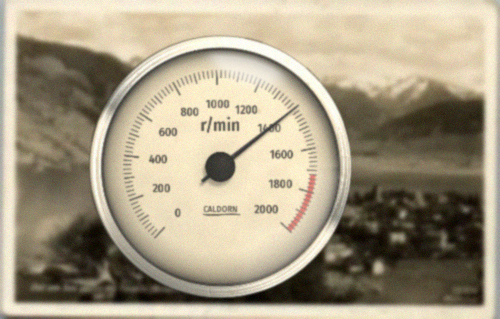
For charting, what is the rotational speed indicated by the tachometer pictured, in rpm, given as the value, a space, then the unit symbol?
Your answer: 1400 rpm
